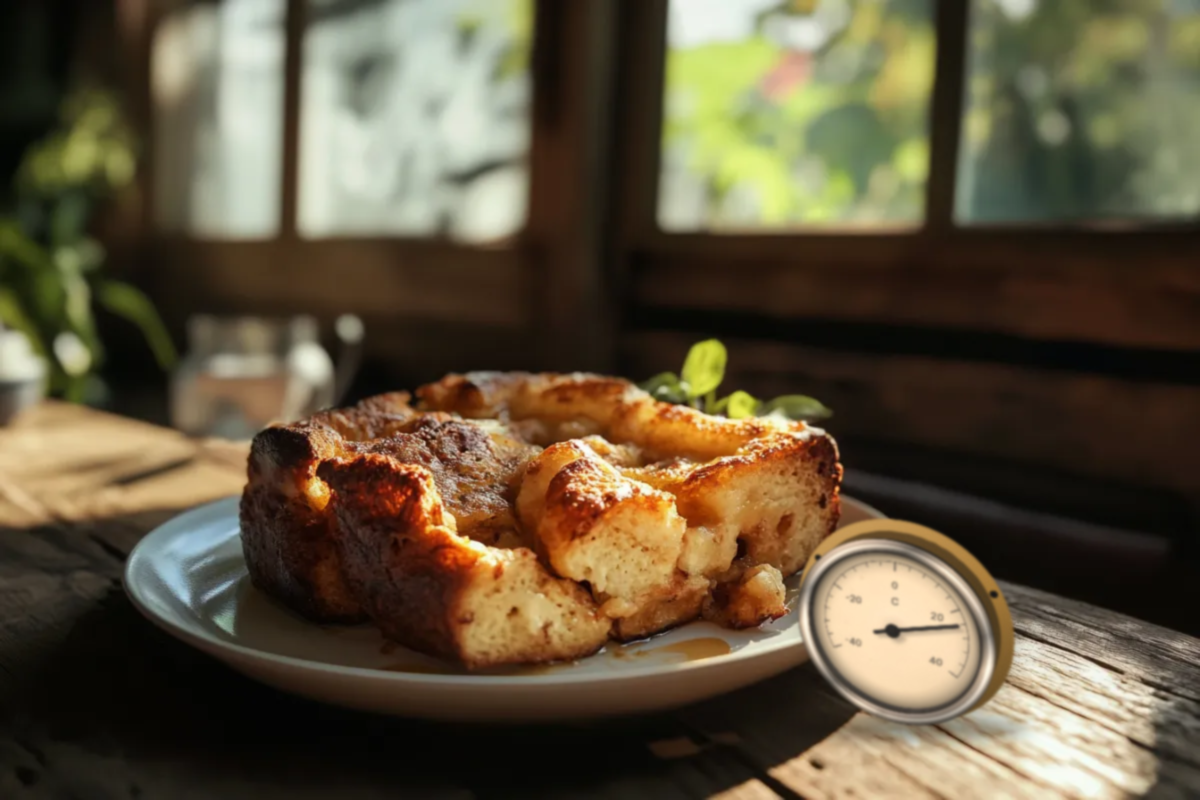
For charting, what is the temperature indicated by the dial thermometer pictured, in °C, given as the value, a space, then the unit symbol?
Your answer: 24 °C
